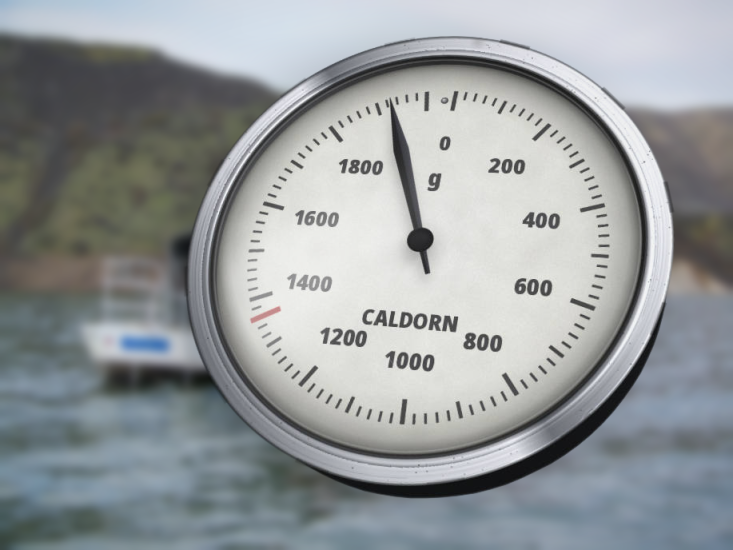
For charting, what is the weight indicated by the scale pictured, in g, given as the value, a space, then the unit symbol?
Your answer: 1930 g
